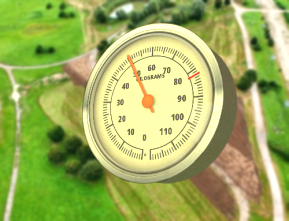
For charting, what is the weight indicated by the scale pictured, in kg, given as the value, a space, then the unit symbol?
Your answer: 50 kg
